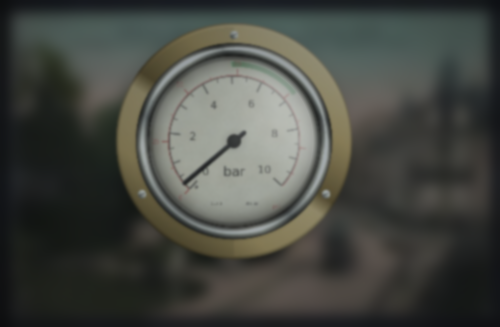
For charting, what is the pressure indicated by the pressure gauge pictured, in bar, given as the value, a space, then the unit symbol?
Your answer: 0.25 bar
